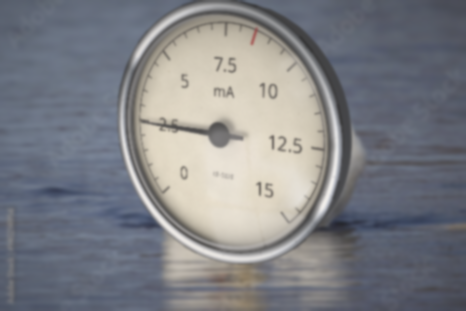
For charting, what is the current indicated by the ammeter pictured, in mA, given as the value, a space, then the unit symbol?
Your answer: 2.5 mA
